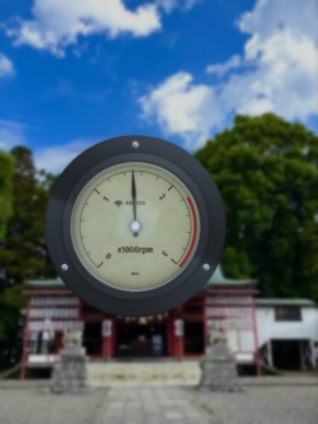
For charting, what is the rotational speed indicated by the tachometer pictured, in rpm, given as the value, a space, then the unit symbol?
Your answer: 1500 rpm
